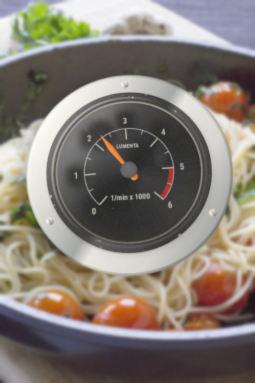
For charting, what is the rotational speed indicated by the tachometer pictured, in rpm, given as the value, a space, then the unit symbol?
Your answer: 2250 rpm
